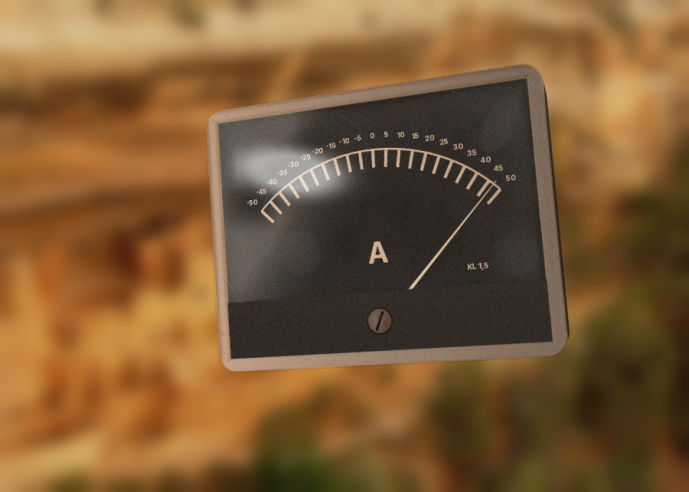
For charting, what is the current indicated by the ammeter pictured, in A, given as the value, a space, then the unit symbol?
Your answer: 47.5 A
